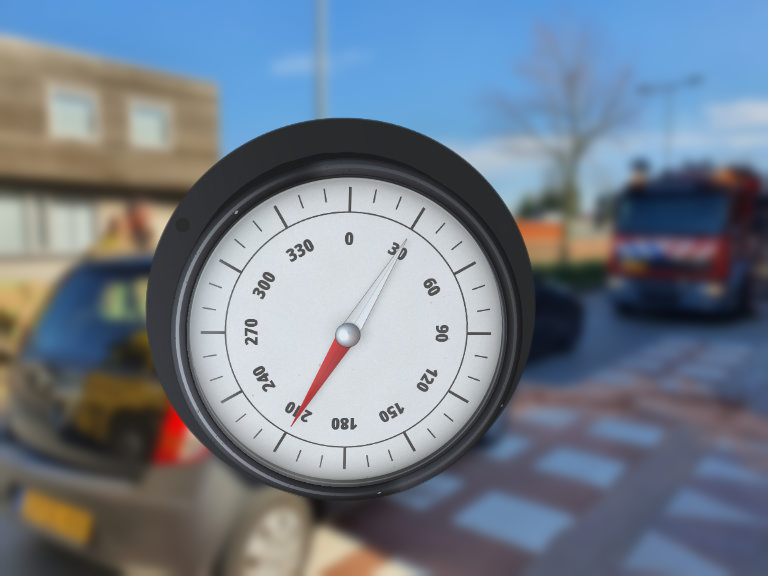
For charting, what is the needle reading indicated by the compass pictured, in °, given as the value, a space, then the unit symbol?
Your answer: 210 °
